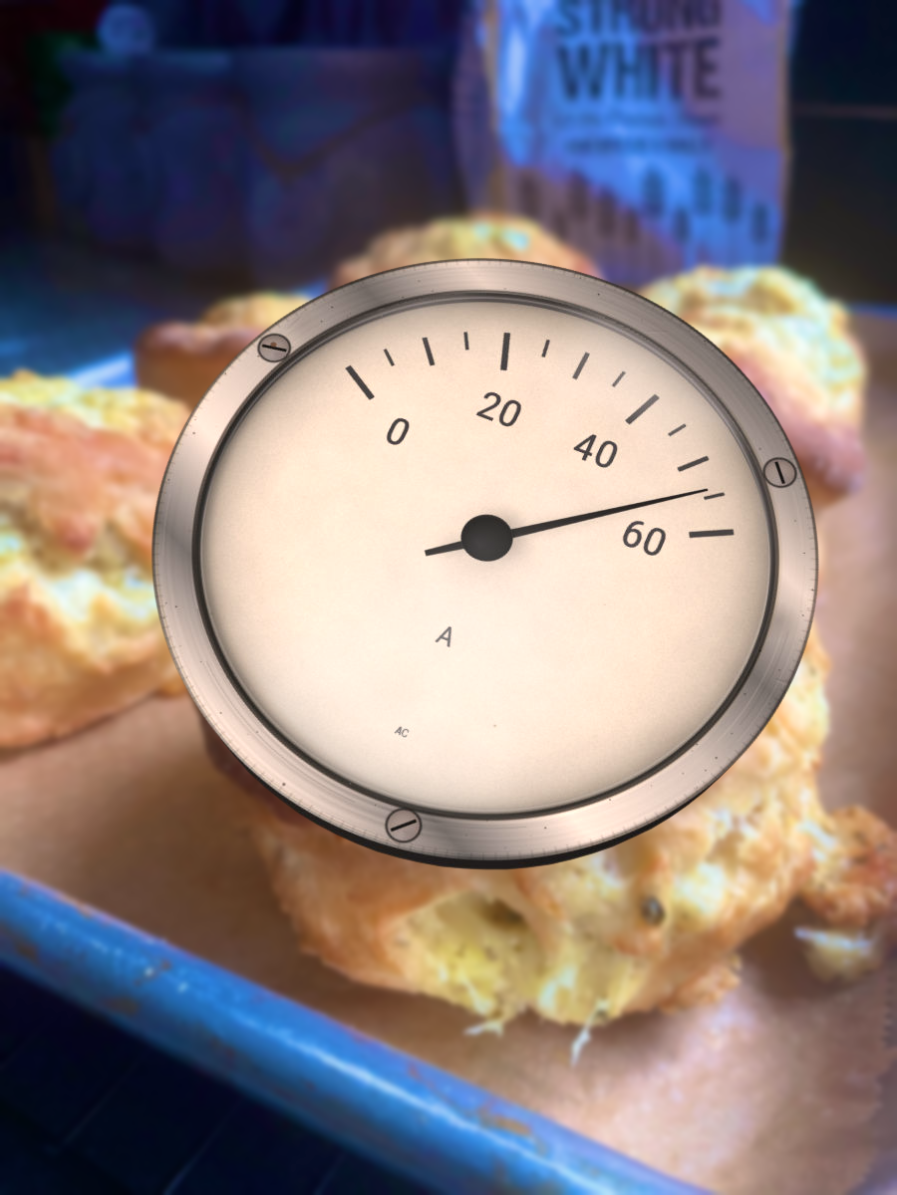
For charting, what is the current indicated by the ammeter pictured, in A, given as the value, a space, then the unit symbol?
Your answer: 55 A
